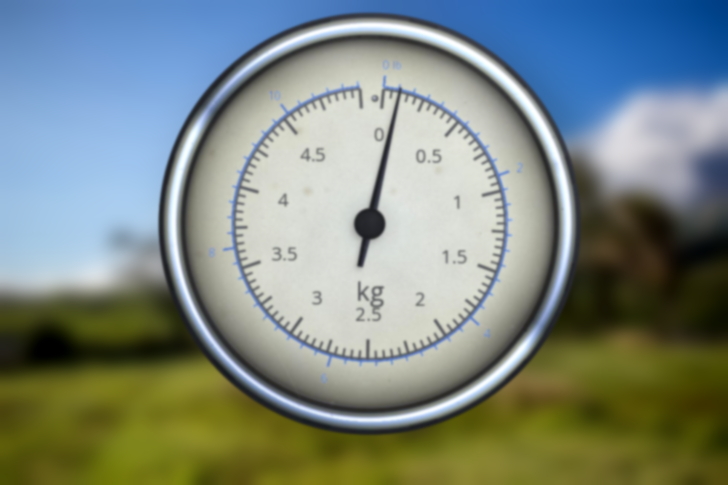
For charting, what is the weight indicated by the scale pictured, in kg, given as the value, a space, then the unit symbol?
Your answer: 0.1 kg
